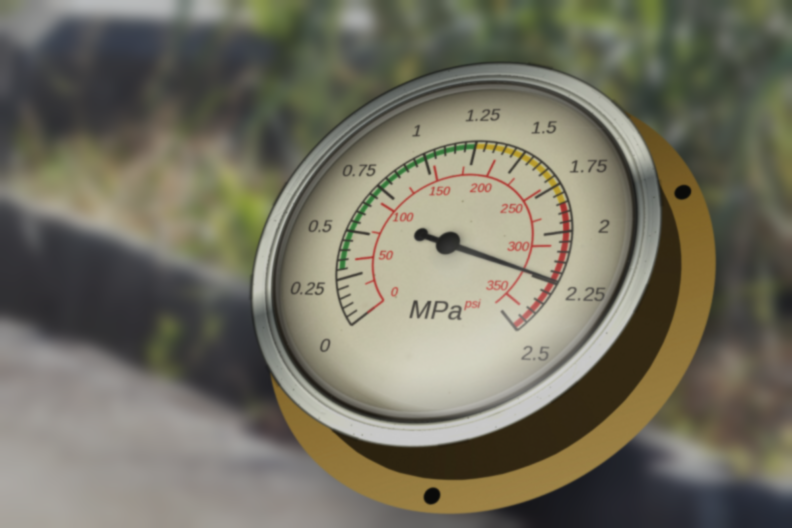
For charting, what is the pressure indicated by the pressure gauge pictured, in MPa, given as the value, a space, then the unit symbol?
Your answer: 2.25 MPa
